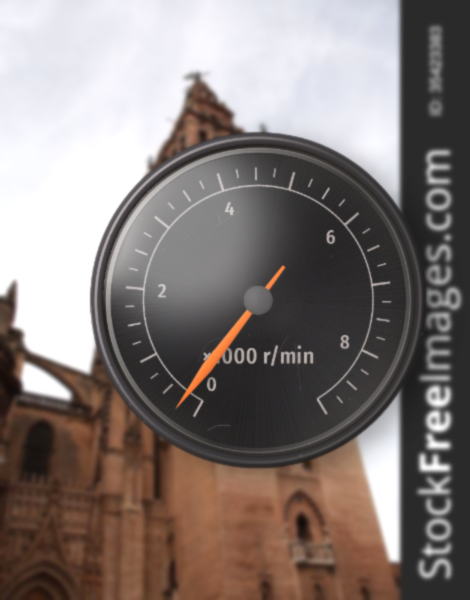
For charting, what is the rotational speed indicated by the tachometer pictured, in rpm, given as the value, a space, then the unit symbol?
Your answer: 250 rpm
